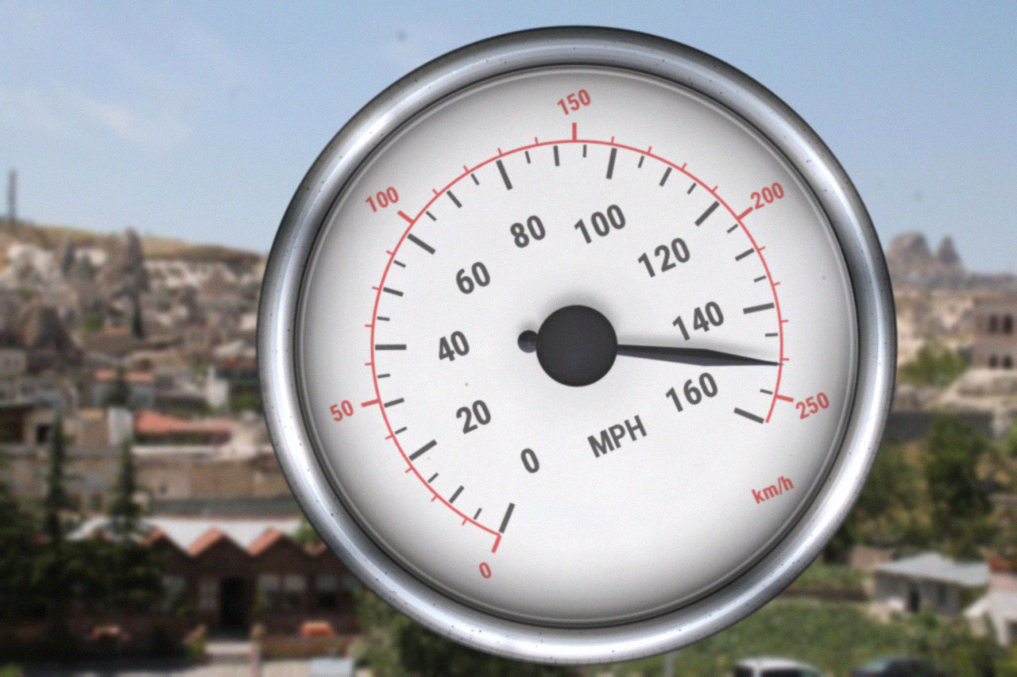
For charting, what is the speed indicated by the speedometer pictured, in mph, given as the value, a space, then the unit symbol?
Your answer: 150 mph
